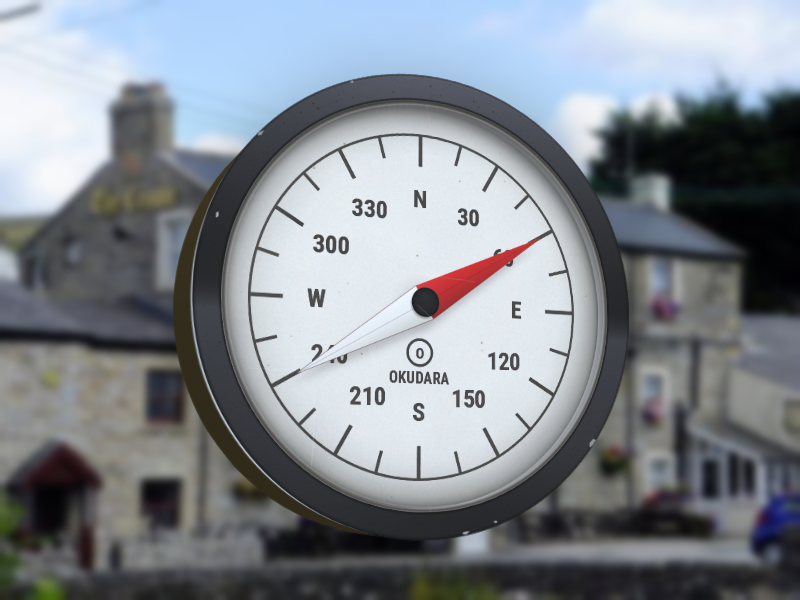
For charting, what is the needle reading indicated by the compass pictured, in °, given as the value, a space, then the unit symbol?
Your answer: 60 °
